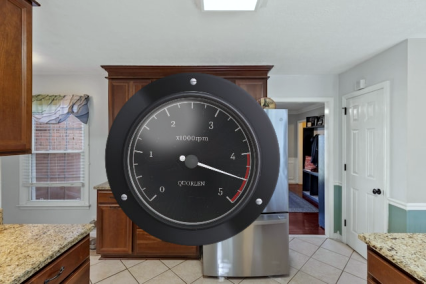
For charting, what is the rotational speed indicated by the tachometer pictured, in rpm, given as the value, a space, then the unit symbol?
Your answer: 4500 rpm
